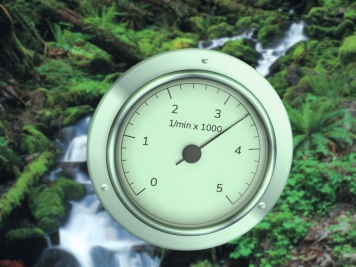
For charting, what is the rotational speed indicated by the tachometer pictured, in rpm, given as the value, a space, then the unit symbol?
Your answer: 3400 rpm
